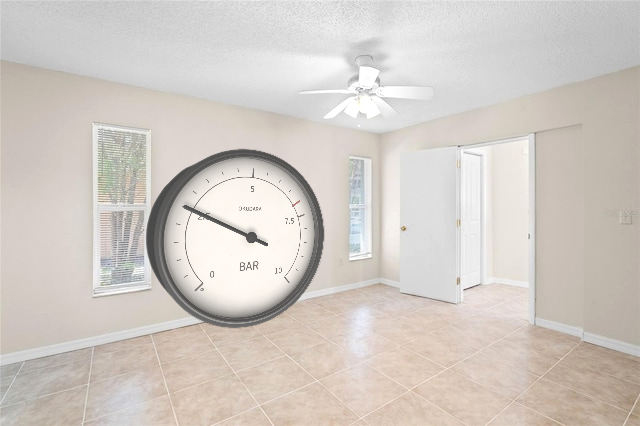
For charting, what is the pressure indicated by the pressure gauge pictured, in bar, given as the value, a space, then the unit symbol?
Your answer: 2.5 bar
